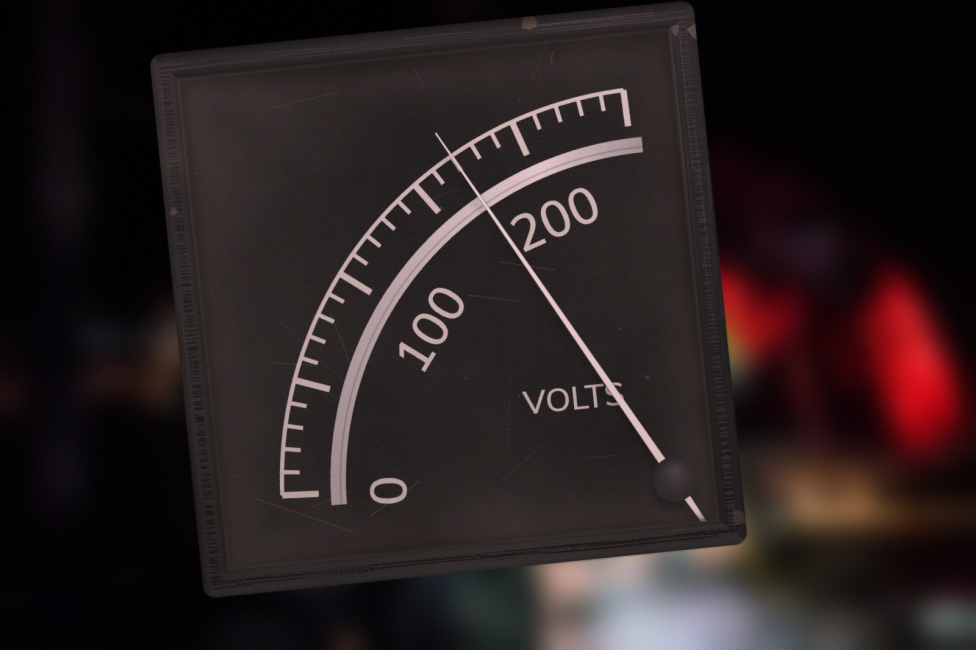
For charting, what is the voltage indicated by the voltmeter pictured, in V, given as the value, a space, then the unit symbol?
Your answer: 170 V
